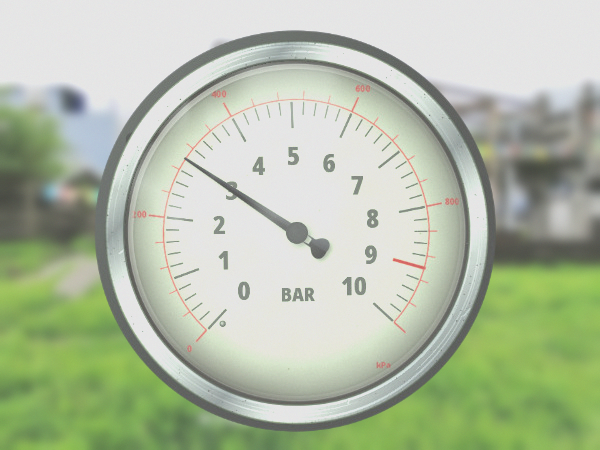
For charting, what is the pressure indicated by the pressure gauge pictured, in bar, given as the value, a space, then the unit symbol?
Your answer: 3 bar
